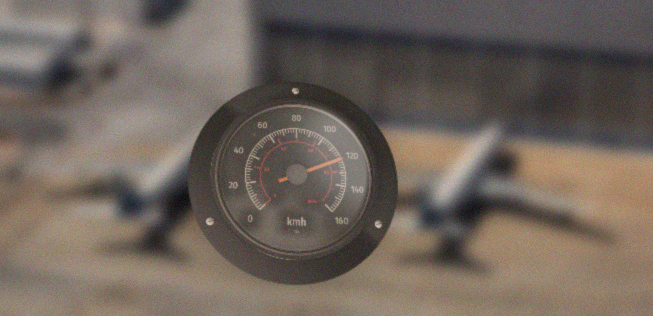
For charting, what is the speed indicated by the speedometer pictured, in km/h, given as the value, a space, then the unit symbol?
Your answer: 120 km/h
